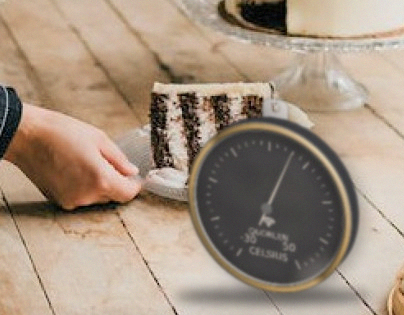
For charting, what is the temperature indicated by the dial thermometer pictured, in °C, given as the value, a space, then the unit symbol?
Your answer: 16 °C
